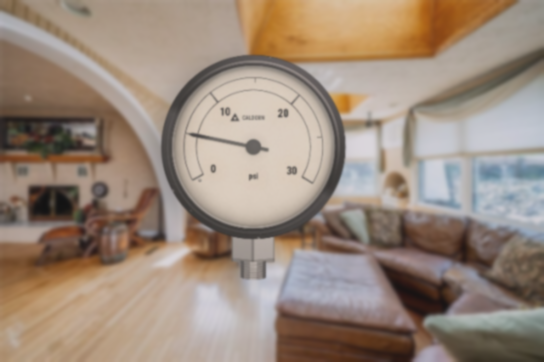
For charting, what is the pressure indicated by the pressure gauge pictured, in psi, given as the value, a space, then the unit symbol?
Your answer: 5 psi
